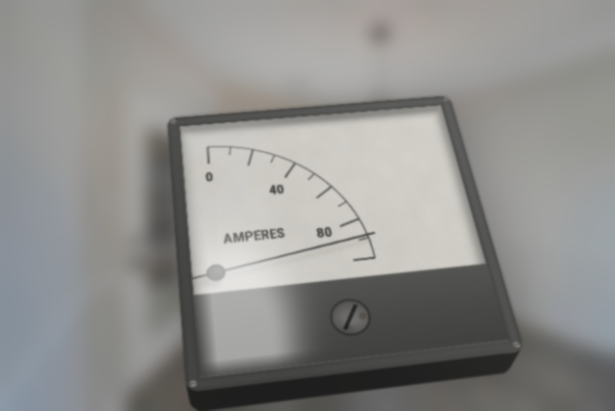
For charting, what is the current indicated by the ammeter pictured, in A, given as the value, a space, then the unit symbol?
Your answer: 90 A
